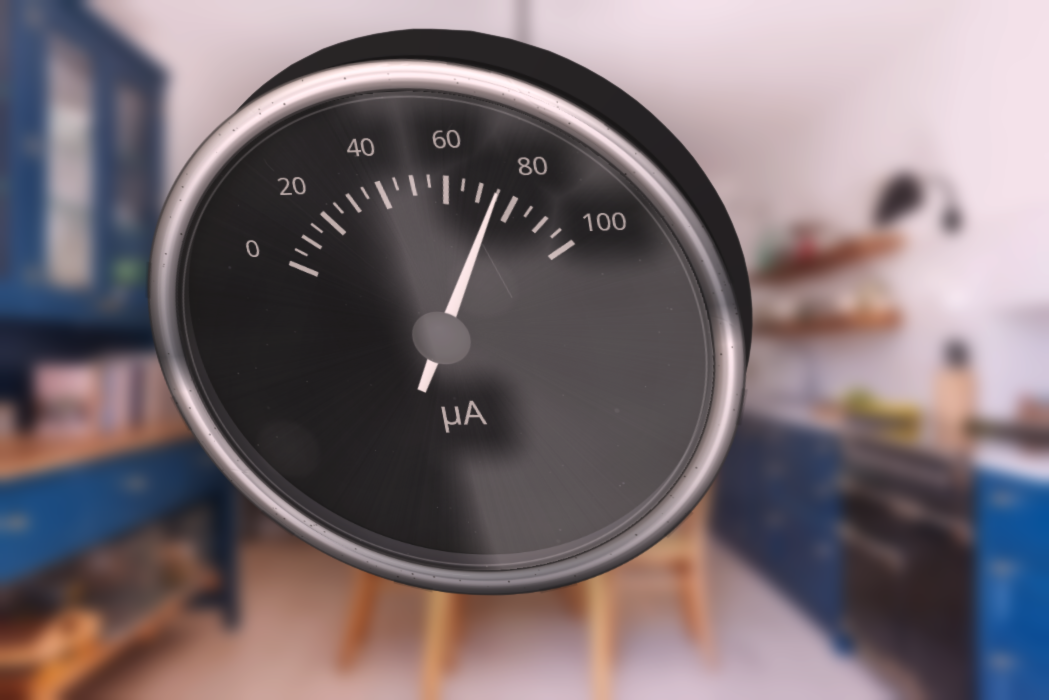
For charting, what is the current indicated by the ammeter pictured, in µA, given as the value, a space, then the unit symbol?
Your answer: 75 µA
